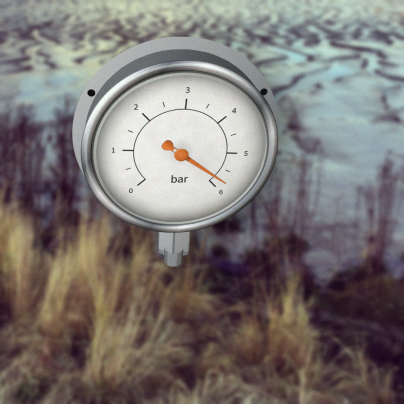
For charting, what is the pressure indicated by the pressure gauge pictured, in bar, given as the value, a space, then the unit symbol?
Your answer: 5.75 bar
